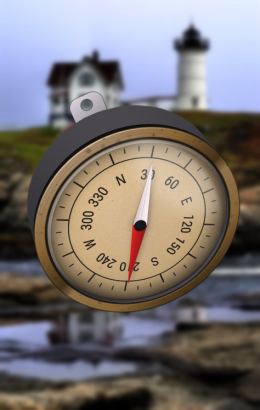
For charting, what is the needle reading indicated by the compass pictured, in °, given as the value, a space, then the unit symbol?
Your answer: 210 °
